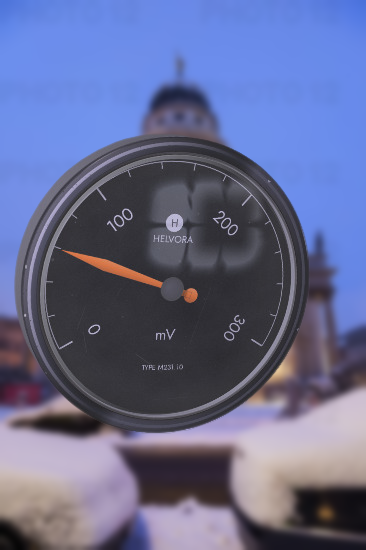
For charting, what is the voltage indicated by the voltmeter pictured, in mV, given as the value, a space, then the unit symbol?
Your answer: 60 mV
